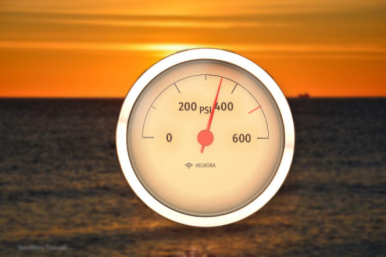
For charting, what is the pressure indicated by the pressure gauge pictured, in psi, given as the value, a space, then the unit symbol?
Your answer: 350 psi
